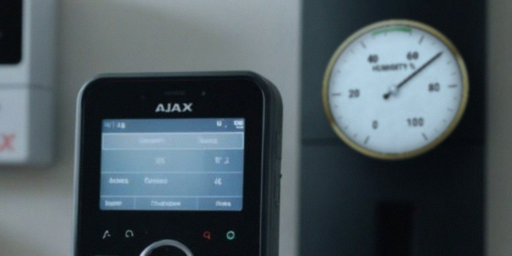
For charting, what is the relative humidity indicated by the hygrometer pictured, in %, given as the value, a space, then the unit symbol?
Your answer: 68 %
